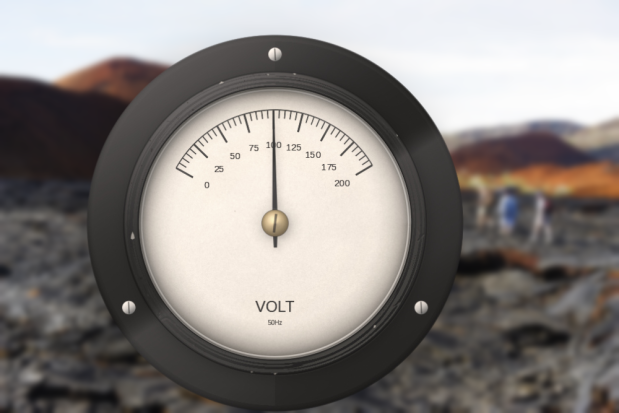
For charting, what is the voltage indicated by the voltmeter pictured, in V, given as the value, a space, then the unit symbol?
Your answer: 100 V
